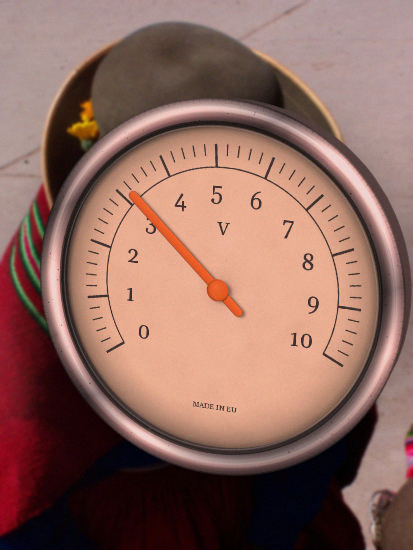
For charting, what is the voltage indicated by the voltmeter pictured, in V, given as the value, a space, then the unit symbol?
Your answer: 3.2 V
